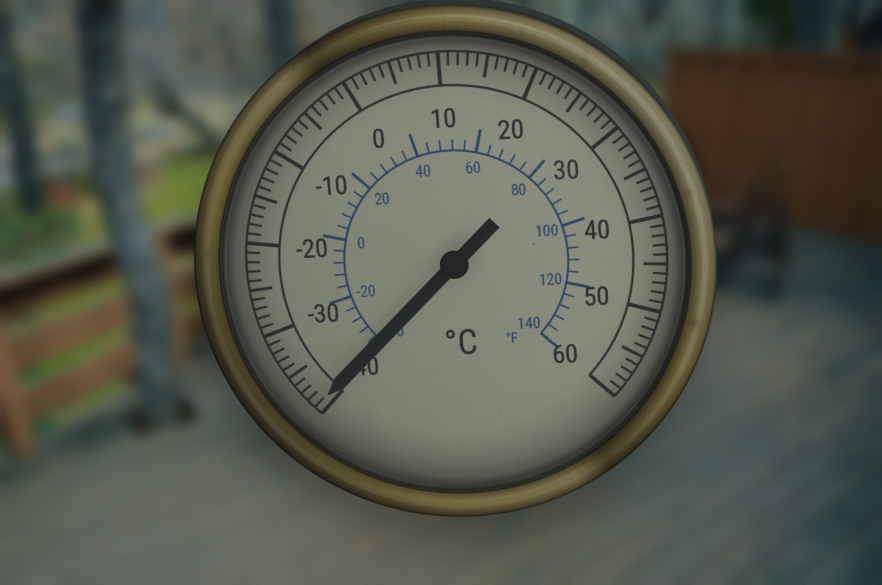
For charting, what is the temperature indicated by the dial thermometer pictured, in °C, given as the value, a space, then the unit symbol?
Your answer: -39 °C
